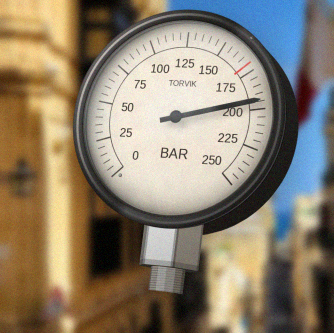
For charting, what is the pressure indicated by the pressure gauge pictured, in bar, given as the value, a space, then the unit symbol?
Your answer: 195 bar
